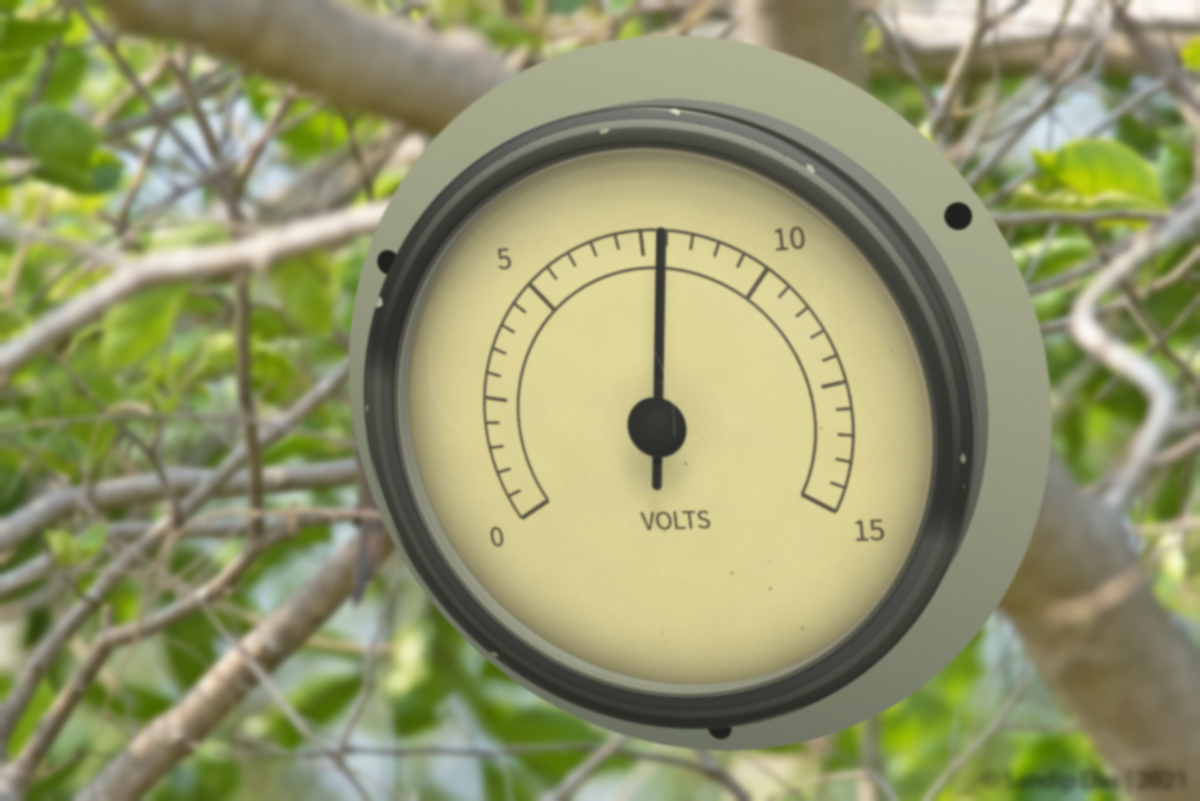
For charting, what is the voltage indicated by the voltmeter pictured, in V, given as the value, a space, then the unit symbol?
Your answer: 8 V
